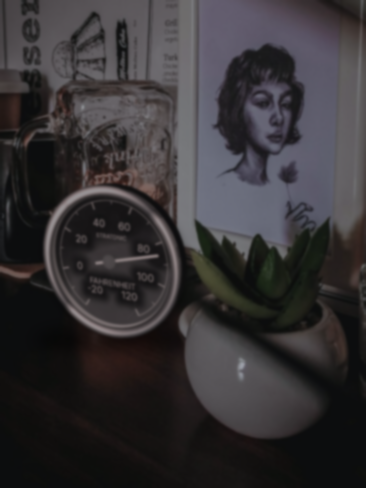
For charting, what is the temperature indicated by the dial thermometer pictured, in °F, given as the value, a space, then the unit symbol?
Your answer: 85 °F
